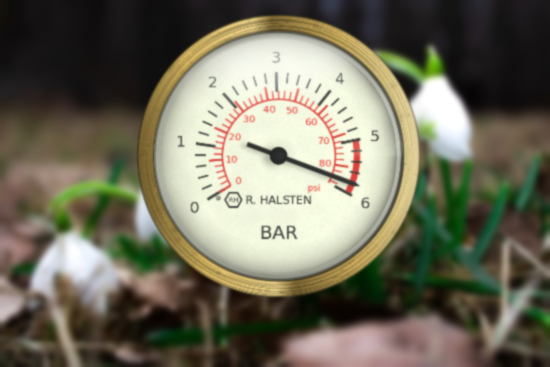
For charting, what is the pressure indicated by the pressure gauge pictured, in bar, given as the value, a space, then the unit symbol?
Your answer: 5.8 bar
